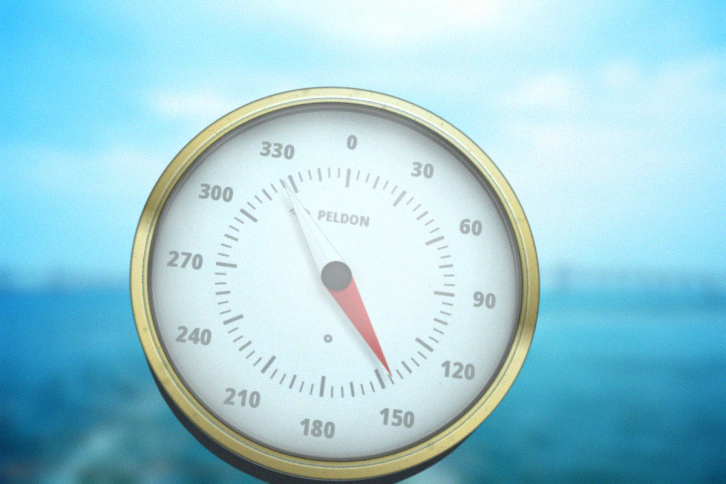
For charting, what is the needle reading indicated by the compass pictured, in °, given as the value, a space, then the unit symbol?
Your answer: 145 °
